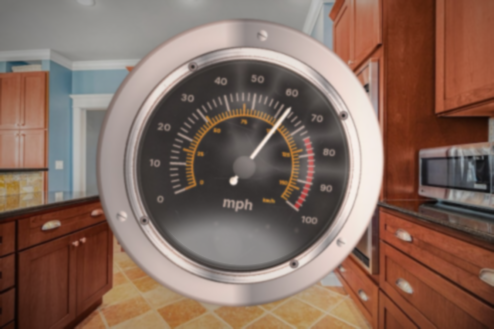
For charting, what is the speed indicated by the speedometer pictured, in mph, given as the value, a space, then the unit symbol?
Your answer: 62 mph
